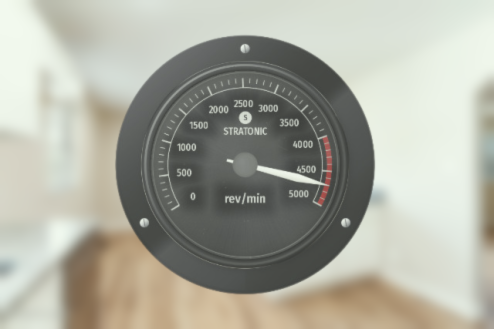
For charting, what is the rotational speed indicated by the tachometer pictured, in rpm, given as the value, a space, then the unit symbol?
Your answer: 4700 rpm
